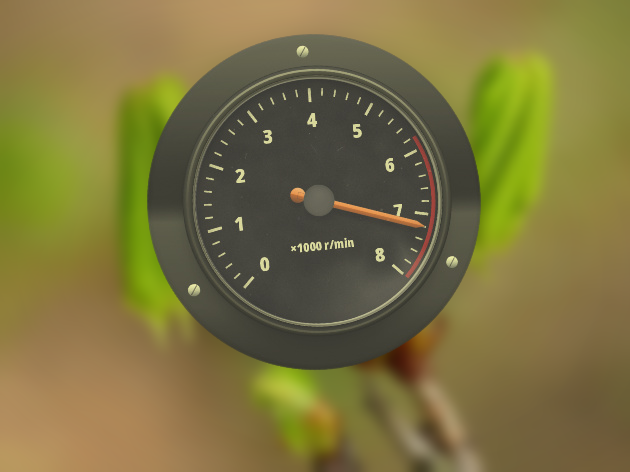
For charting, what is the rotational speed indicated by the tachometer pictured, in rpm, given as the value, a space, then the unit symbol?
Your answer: 7200 rpm
